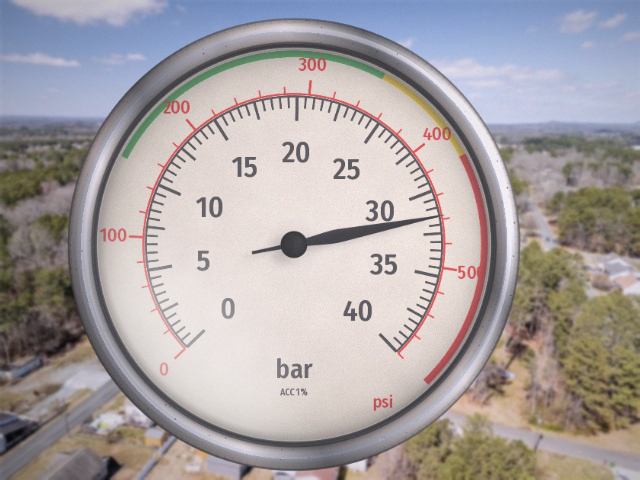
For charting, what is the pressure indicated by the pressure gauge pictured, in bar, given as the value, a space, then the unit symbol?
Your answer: 31.5 bar
